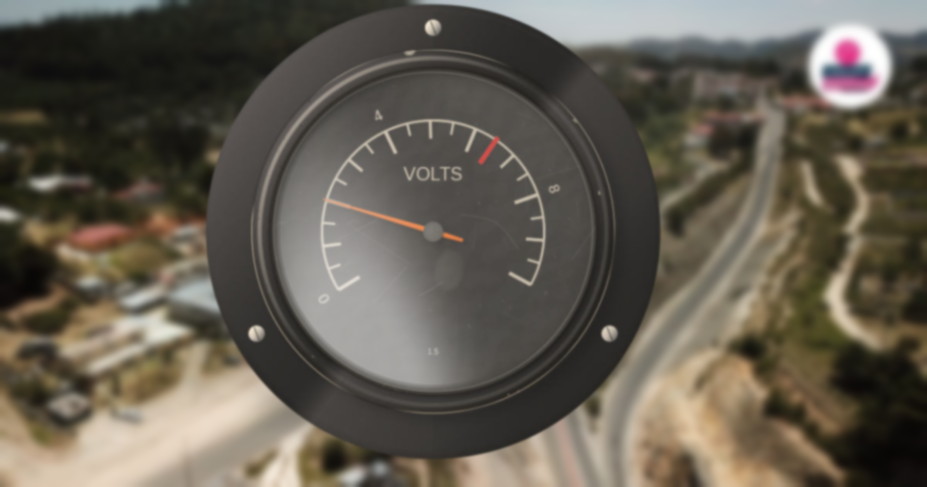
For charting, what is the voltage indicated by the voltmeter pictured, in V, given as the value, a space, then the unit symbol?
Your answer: 2 V
